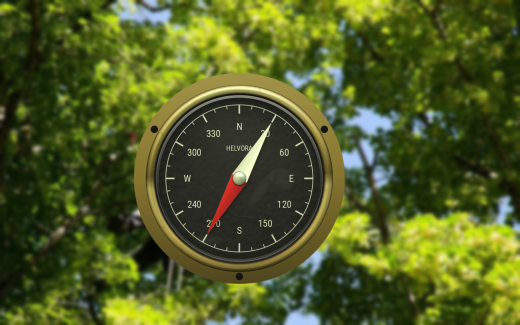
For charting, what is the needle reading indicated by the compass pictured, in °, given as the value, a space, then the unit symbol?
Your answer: 210 °
